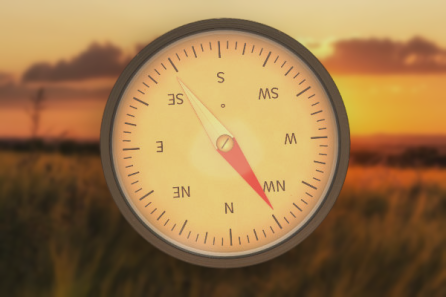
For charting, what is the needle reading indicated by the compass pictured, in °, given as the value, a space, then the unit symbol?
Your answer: 327.5 °
